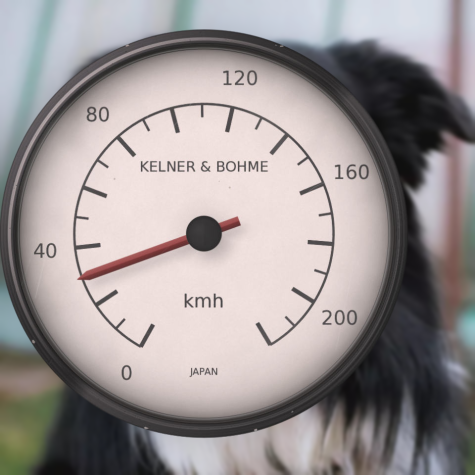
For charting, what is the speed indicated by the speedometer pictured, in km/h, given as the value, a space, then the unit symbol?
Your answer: 30 km/h
